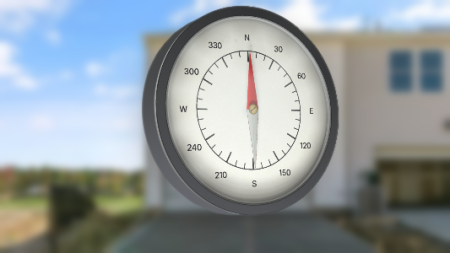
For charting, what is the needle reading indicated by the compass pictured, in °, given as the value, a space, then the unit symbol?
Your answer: 0 °
